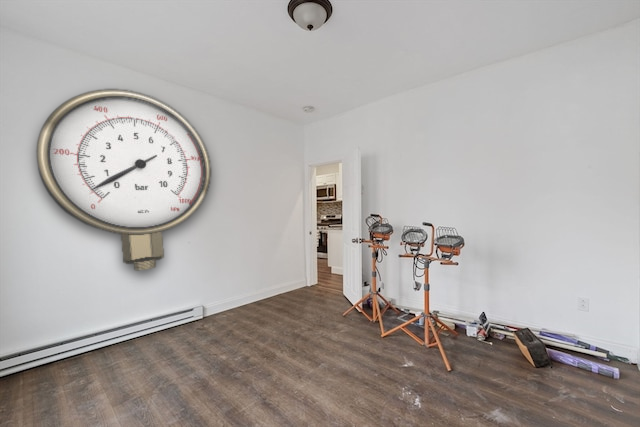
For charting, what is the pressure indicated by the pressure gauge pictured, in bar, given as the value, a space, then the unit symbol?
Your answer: 0.5 bar
